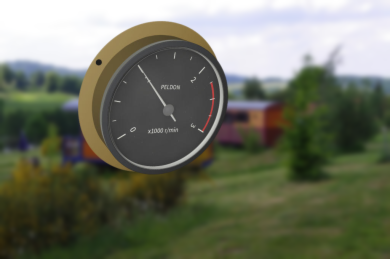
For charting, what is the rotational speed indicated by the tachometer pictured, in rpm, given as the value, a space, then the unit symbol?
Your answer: 1000 rpm
